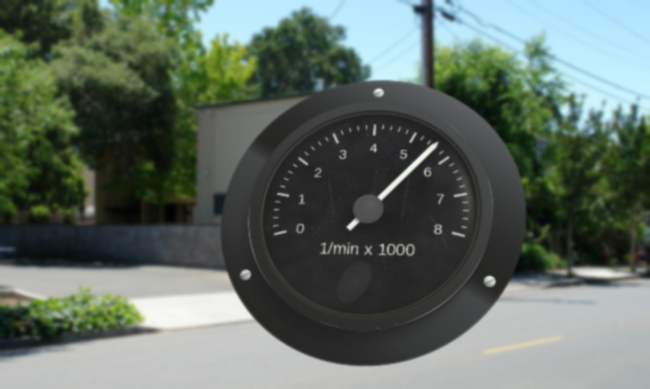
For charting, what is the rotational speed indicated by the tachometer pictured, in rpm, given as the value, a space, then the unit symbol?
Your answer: 5600 rpm
